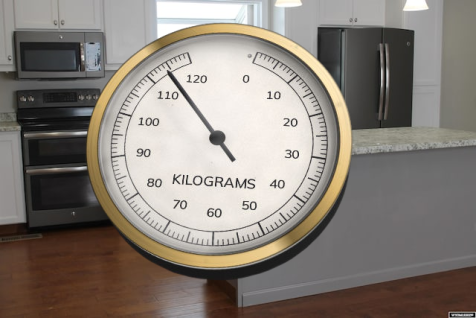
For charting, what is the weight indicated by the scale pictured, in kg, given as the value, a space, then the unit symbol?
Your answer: 114 kg
